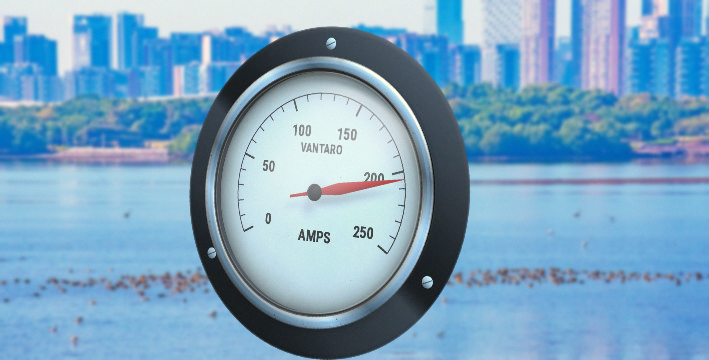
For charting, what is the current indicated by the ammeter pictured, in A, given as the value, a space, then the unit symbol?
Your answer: 205 A
